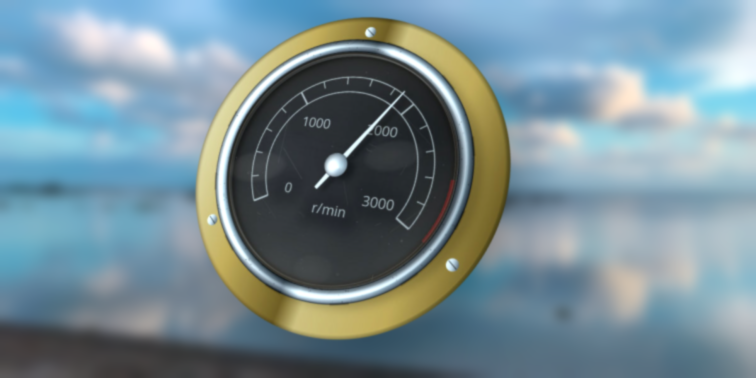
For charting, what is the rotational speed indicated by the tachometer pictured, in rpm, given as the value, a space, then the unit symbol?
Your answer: 1900 rpm
